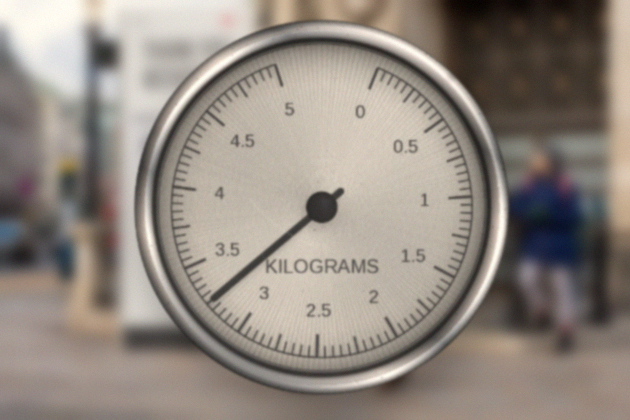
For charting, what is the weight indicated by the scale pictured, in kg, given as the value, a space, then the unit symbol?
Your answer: 3.25 kg
